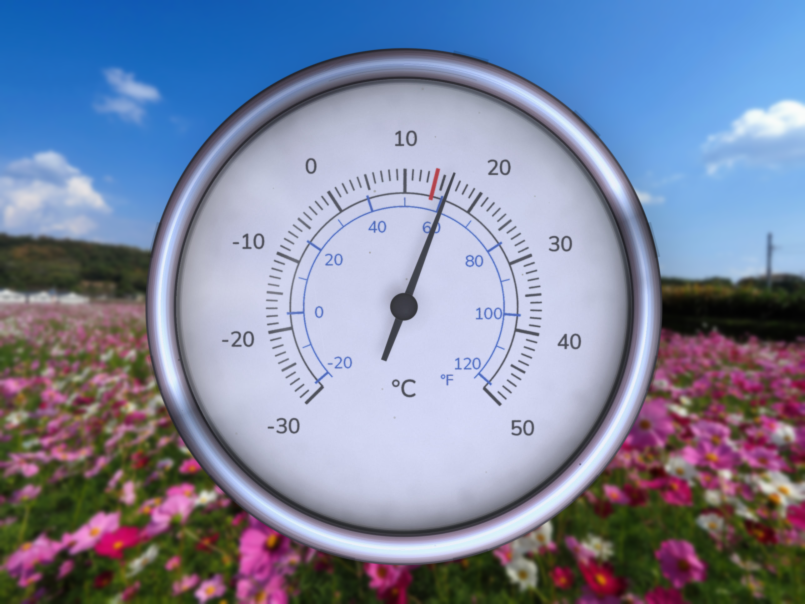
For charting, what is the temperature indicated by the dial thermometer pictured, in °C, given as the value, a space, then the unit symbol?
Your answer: 16 °C
